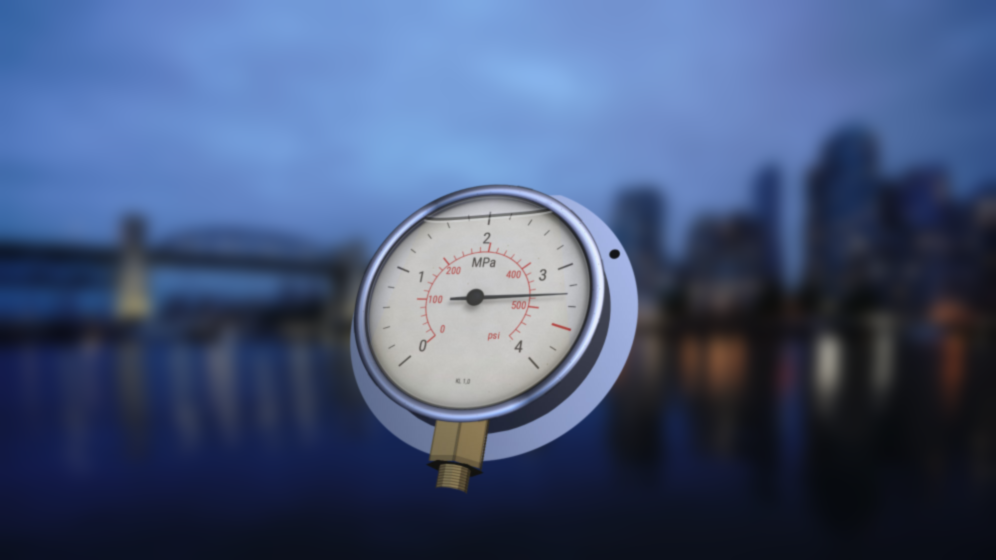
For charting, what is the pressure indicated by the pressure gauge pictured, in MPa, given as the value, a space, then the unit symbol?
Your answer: 3.3 MPa
